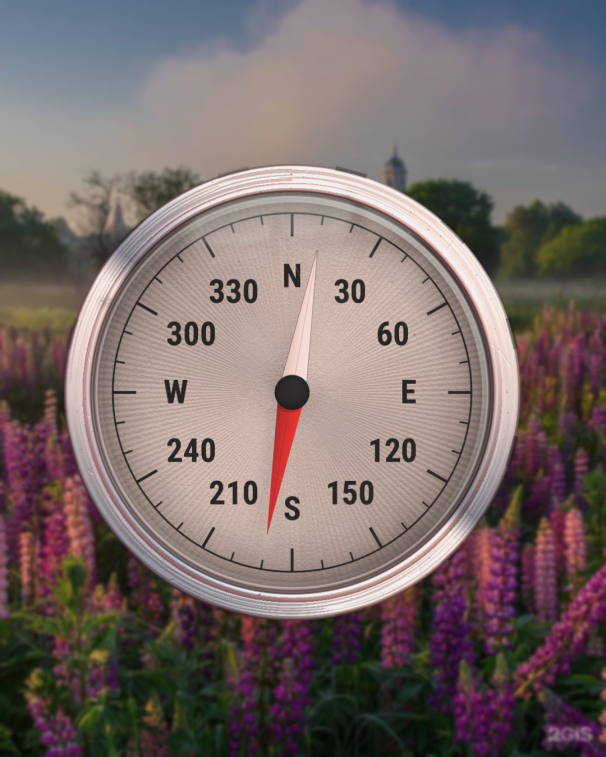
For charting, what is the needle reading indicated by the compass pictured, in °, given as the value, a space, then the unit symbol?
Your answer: 190 °
